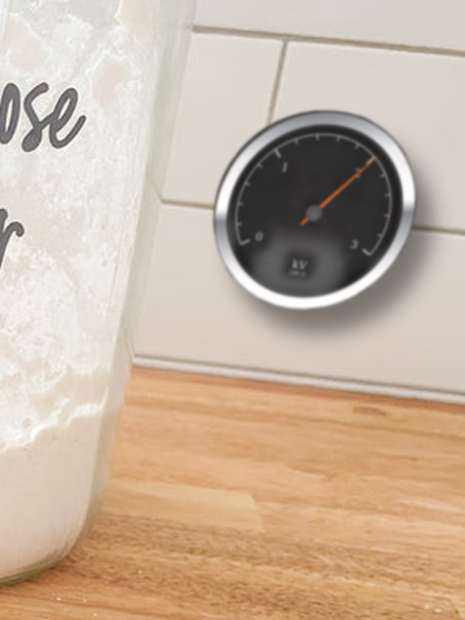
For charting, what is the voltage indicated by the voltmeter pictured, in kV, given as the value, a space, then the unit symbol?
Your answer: 2 kV
